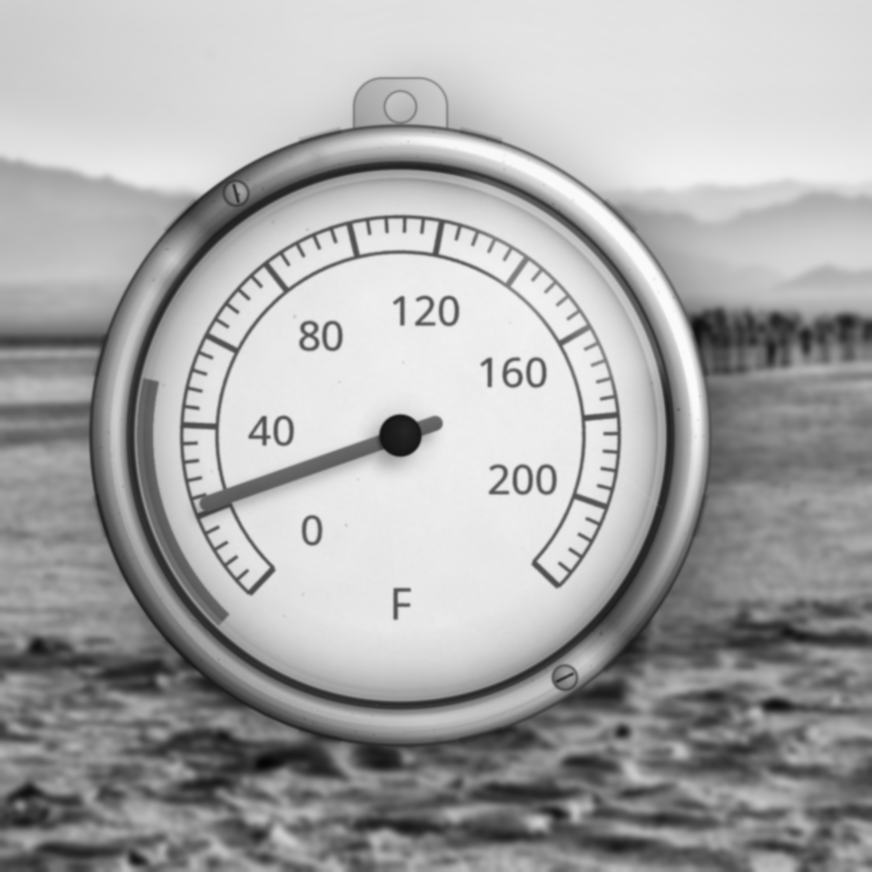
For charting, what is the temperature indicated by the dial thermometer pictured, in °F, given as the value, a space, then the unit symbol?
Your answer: 22 °F
